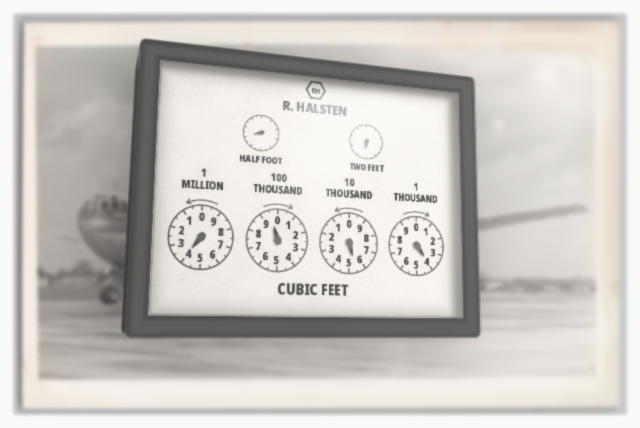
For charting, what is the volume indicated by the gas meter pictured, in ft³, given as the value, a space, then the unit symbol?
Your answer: 395400 ft³
